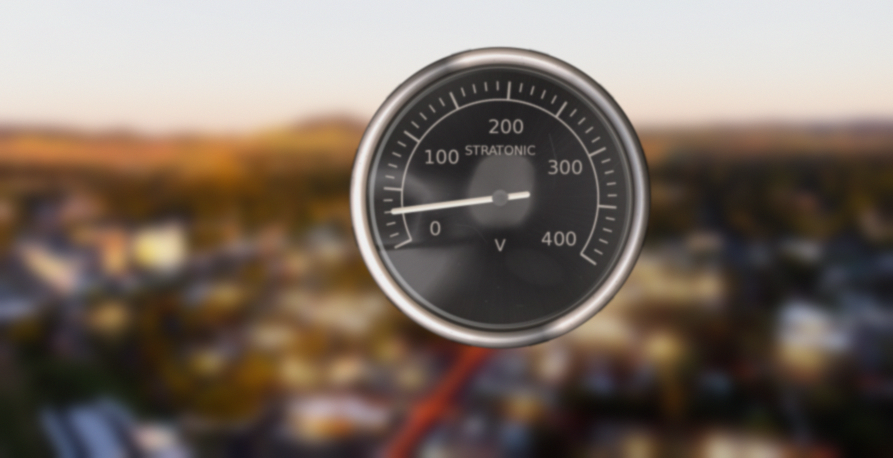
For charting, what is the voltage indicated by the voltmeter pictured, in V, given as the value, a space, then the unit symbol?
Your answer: 30 V
